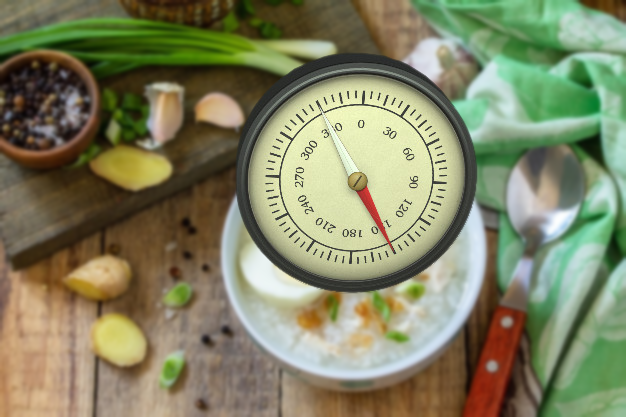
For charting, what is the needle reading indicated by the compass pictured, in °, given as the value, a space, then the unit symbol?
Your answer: 150 °
